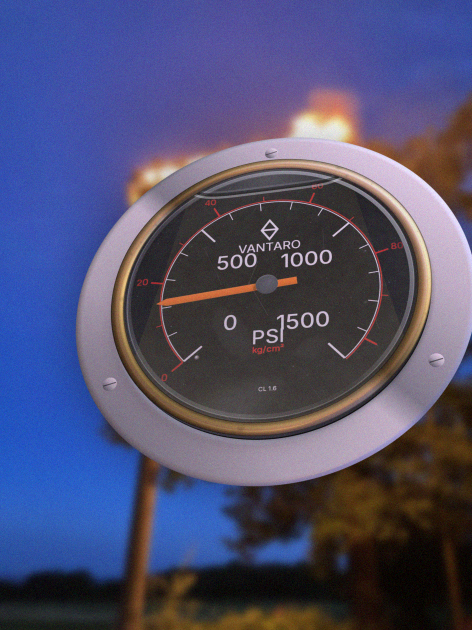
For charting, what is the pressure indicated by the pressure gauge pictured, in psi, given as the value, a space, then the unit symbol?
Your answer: 200 psi
